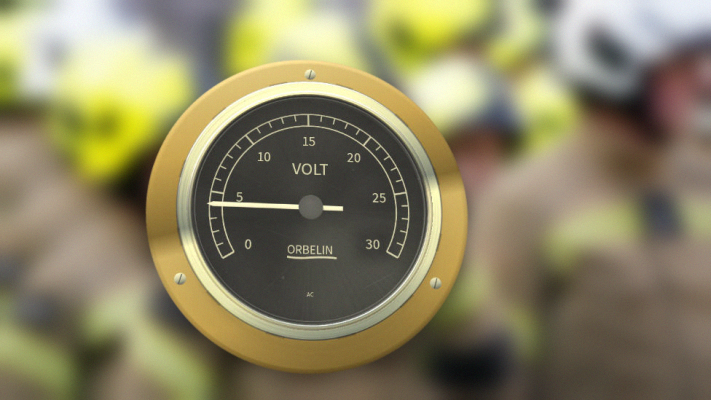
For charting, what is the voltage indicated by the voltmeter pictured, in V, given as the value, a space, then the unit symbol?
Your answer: 4 V
